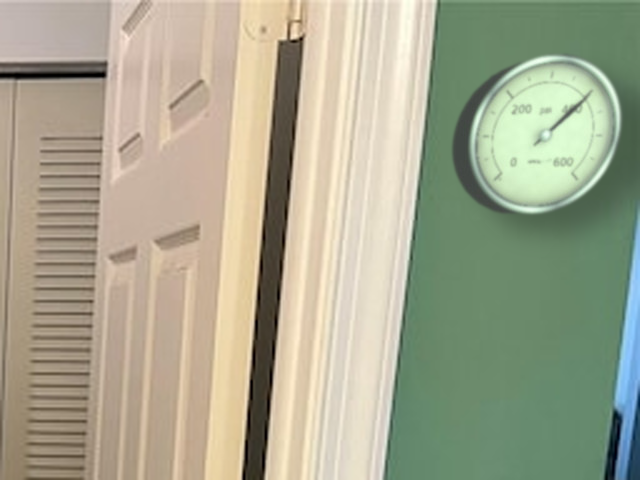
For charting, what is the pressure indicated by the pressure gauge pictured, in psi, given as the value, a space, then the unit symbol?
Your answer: 400 psi
